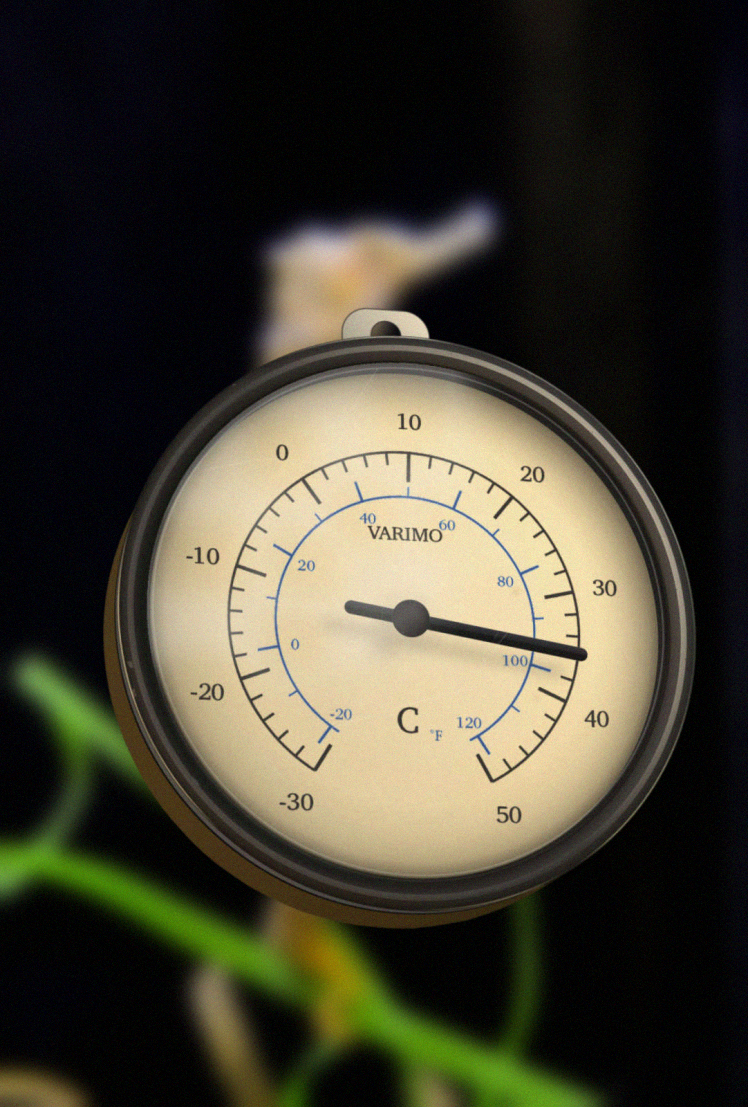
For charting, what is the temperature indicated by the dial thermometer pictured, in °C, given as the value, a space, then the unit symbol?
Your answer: 36 °C
